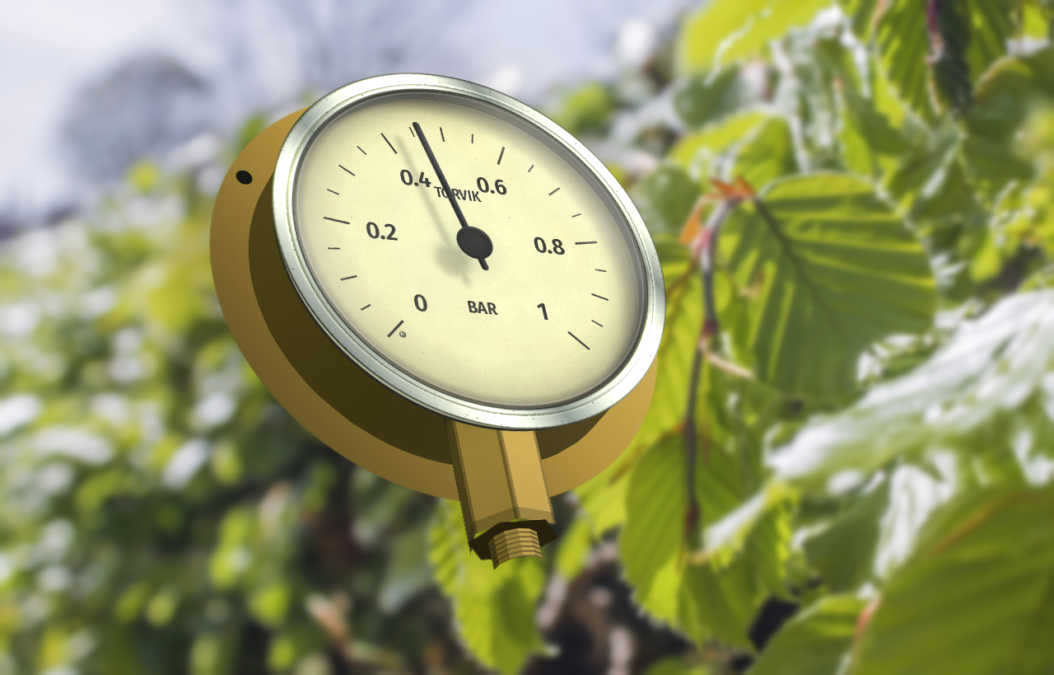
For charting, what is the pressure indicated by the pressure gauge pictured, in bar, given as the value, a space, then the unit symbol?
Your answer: 0.45 bar
